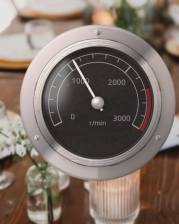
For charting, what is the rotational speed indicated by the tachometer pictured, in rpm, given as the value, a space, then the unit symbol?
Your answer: 1100 rpm
